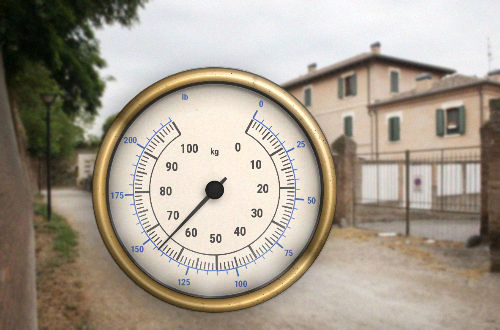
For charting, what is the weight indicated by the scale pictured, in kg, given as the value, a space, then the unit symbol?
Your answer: 65 kg
